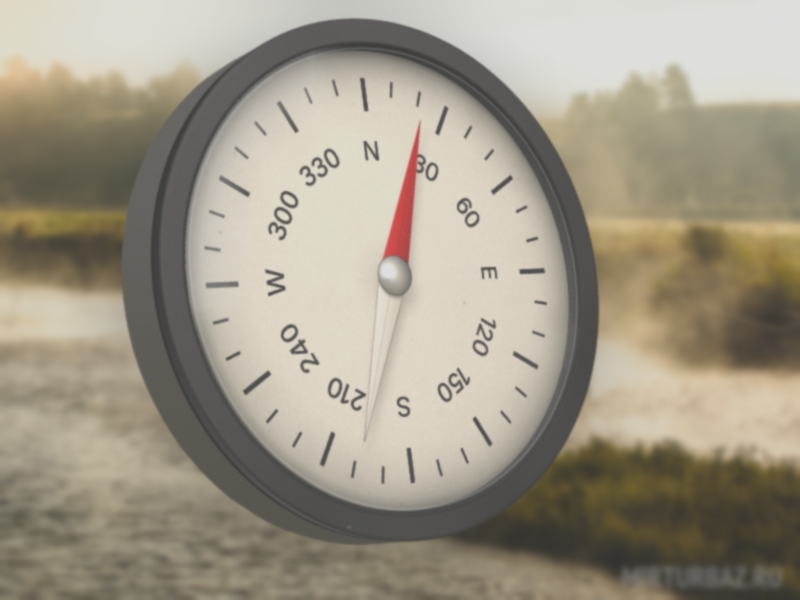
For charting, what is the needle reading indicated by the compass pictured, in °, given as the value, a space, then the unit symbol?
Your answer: 20 °
